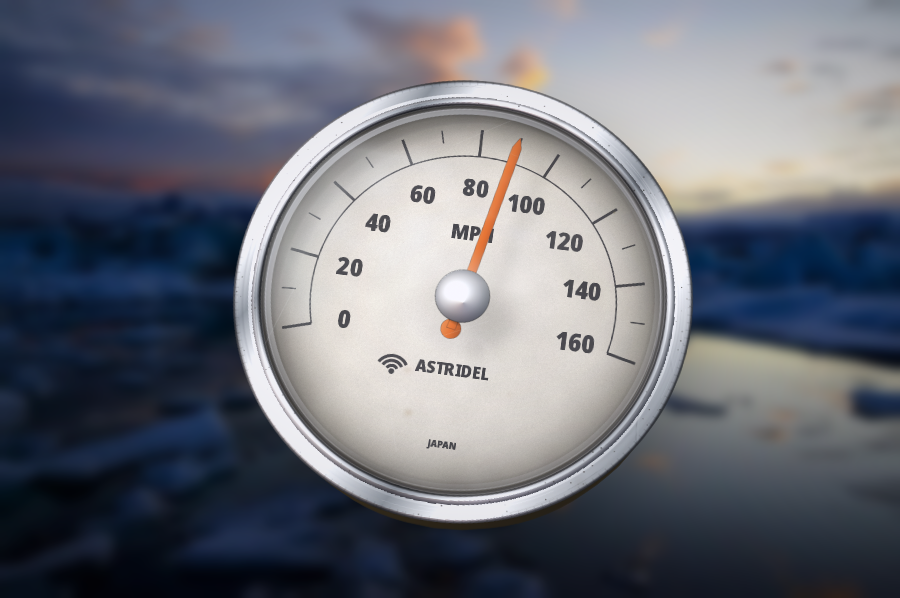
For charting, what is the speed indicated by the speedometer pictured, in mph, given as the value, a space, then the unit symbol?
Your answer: 90 mph
